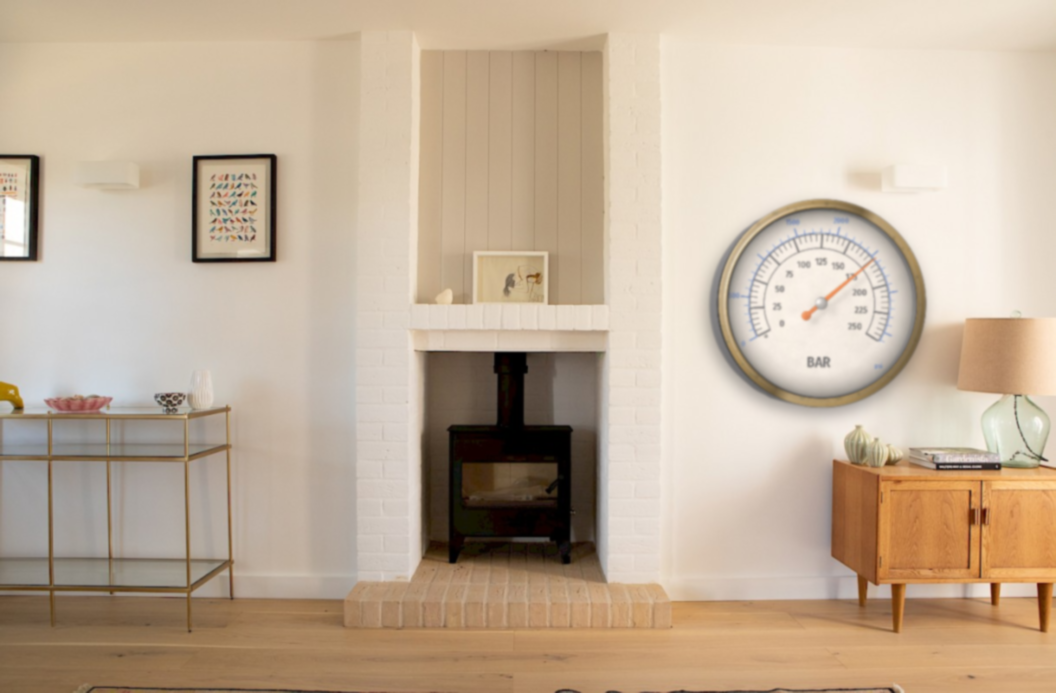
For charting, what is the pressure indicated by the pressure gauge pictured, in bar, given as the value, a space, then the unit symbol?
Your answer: 175 bar
